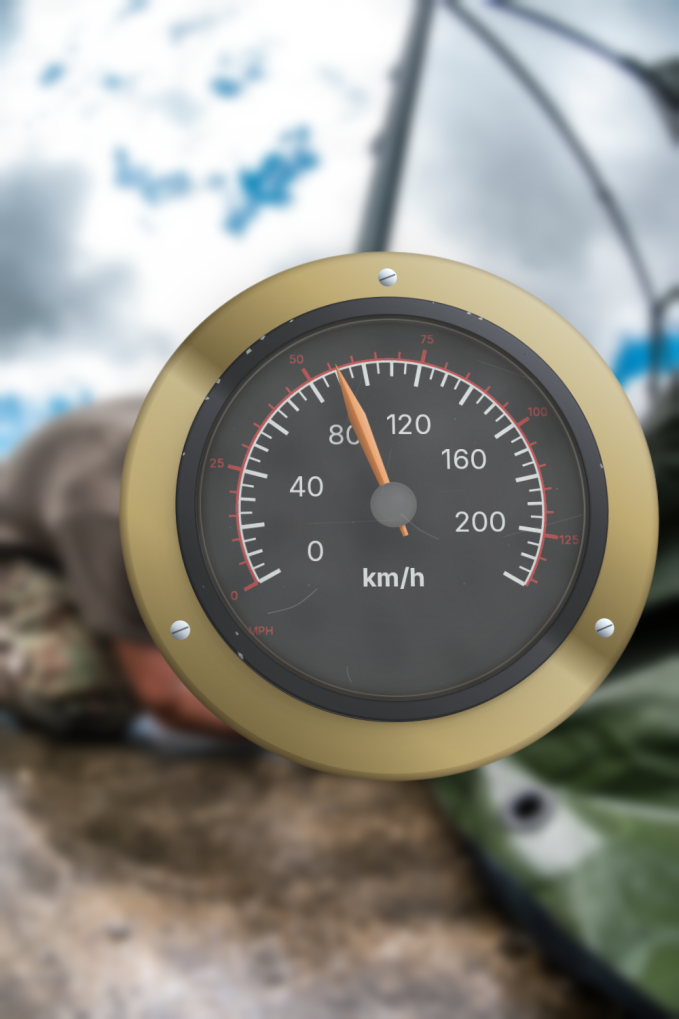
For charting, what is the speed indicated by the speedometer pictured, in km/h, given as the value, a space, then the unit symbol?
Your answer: 90 km/h
